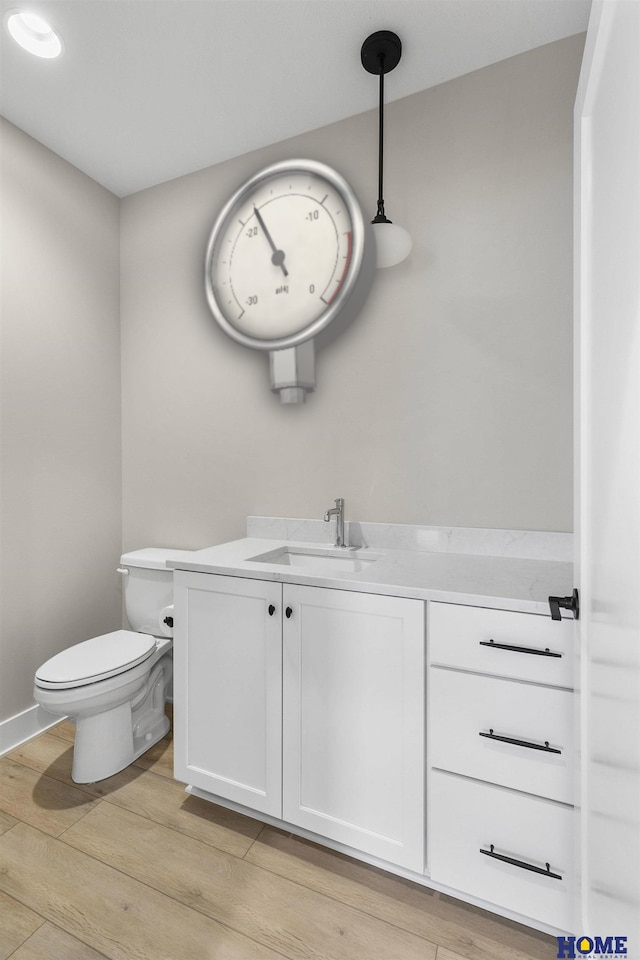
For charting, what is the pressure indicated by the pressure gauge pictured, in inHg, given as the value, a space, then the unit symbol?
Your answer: -18 inHg
